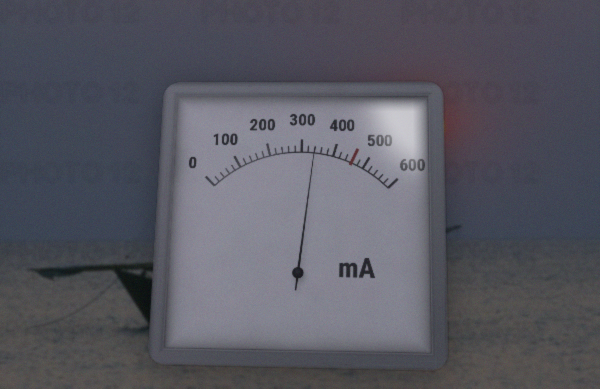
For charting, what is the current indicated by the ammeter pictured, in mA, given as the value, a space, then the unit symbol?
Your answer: 340 mA
